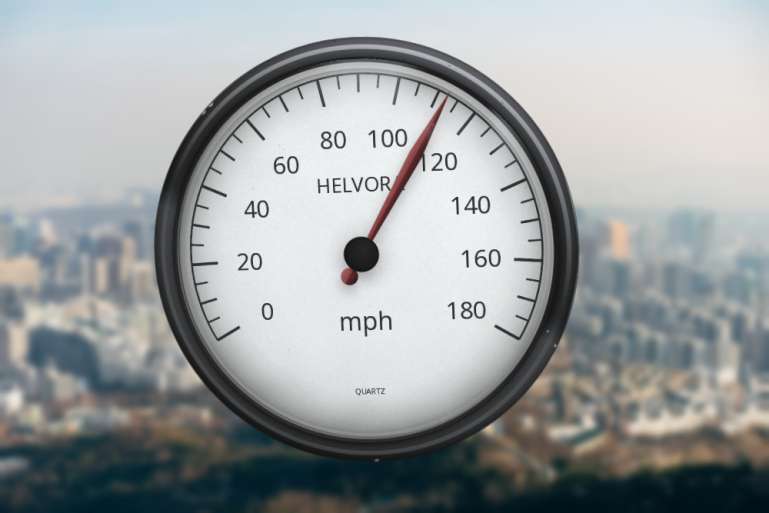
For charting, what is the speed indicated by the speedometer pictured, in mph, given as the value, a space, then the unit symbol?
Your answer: 112.5 mph
